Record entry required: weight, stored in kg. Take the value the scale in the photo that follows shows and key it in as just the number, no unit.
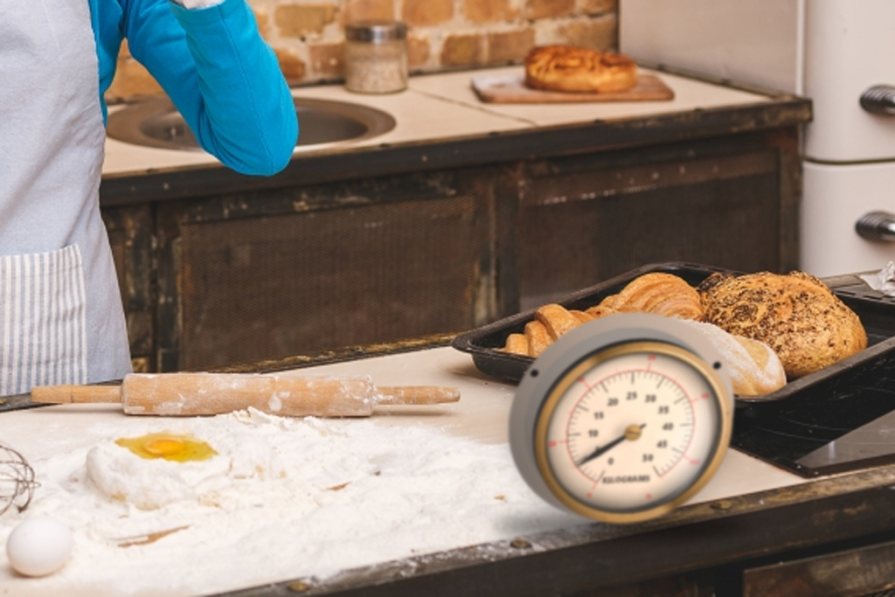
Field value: 5
